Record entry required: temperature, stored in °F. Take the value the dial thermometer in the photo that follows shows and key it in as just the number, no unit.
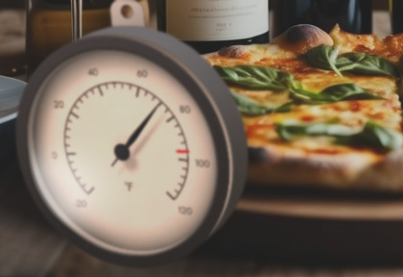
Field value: 72
